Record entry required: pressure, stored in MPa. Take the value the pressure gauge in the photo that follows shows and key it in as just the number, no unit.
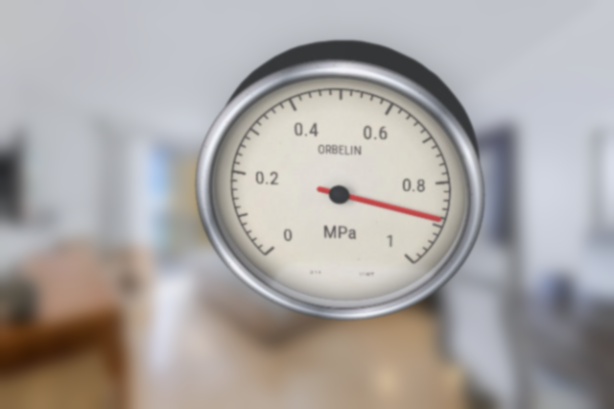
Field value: 0.88
